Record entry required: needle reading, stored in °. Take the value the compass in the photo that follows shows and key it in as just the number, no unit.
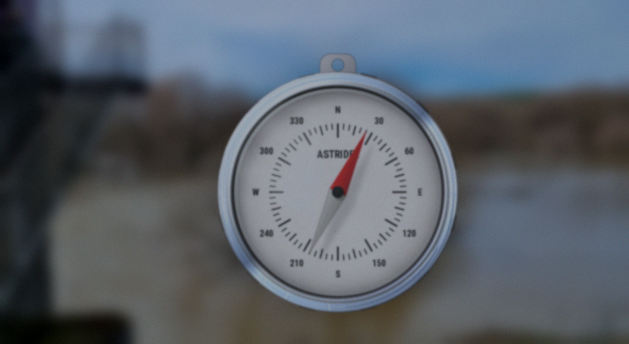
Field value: 25
